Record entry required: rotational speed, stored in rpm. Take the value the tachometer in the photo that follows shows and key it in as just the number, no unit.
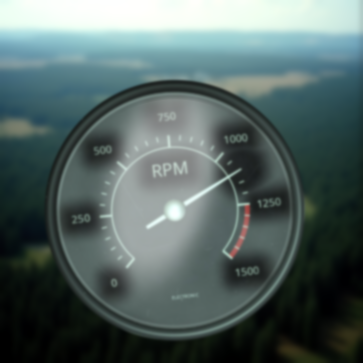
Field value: 1100
